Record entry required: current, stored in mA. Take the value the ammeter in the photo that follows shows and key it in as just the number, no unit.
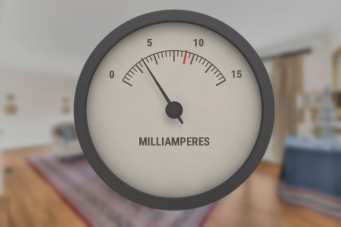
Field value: 3.5
